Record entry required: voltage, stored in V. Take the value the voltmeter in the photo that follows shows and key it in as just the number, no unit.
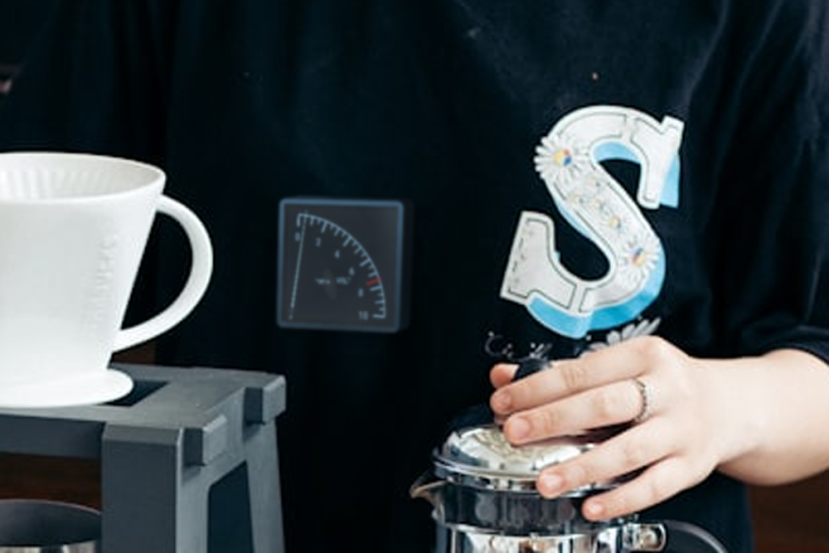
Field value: 0.5
